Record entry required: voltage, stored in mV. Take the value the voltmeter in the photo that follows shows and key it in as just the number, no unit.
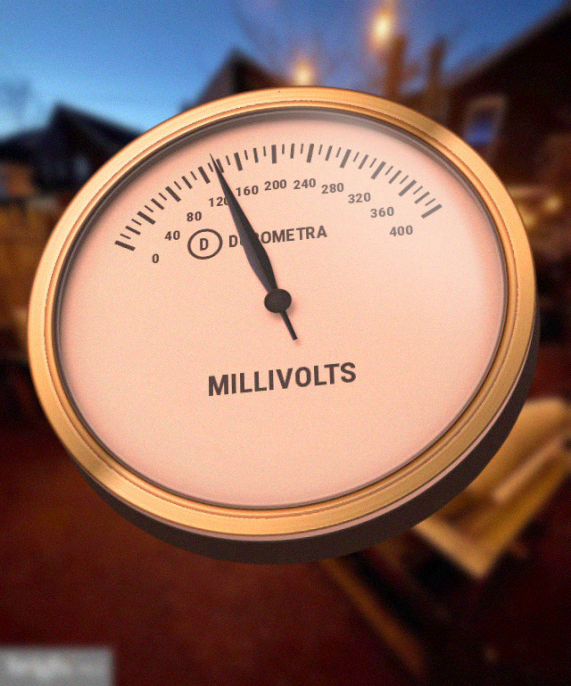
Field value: 135
